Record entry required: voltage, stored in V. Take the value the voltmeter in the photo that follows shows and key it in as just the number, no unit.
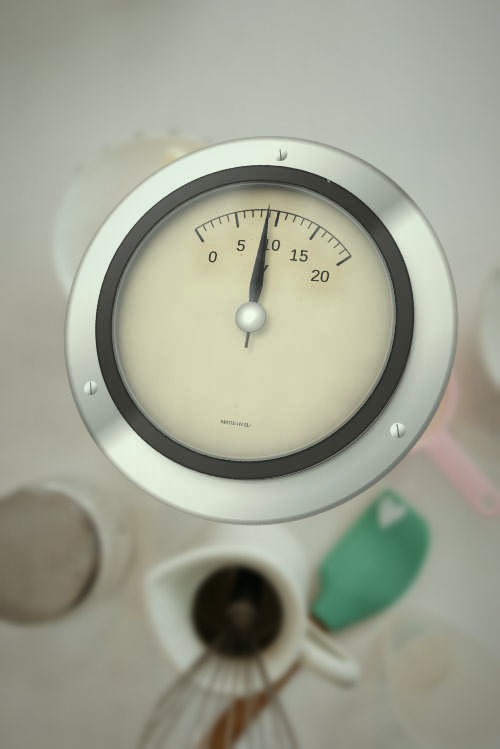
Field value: 9
